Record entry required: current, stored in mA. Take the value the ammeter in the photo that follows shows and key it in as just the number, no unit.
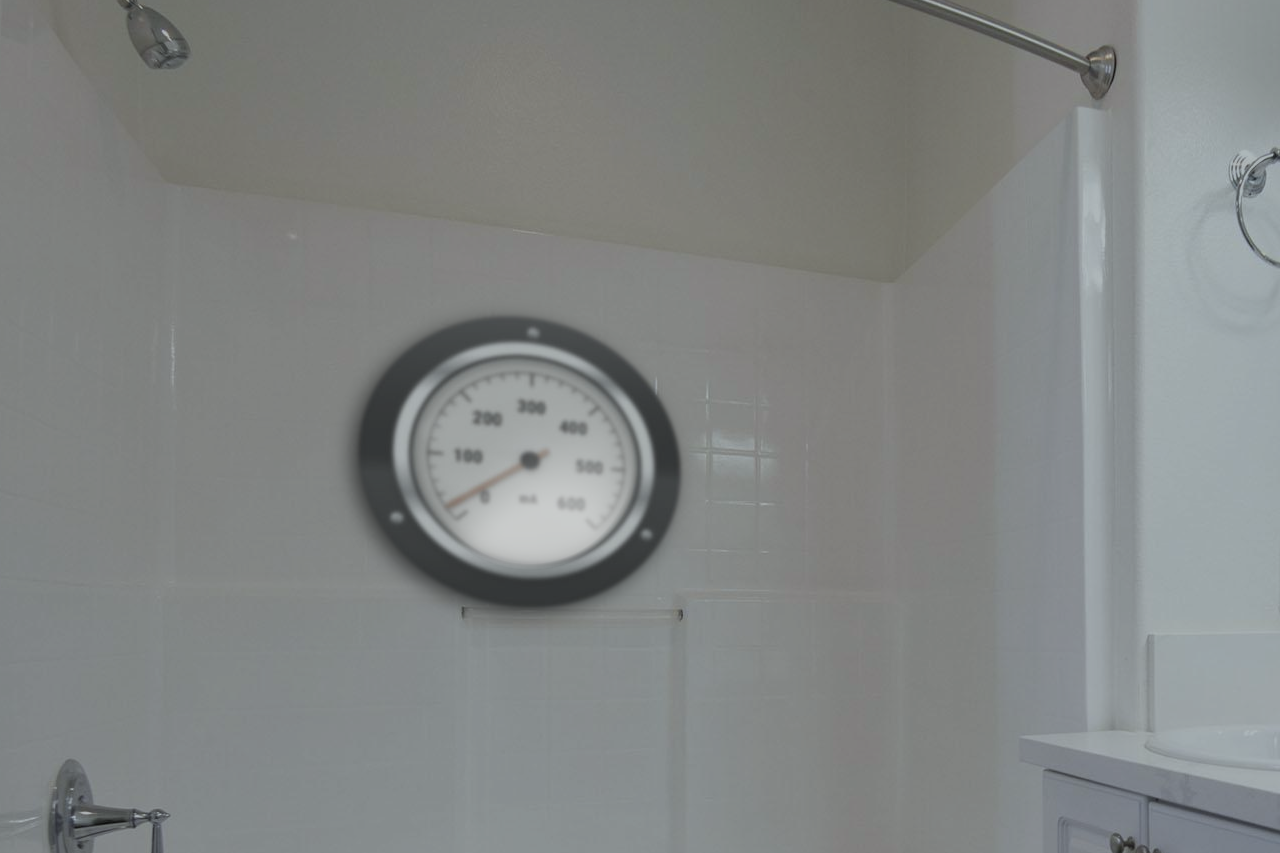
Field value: 20
